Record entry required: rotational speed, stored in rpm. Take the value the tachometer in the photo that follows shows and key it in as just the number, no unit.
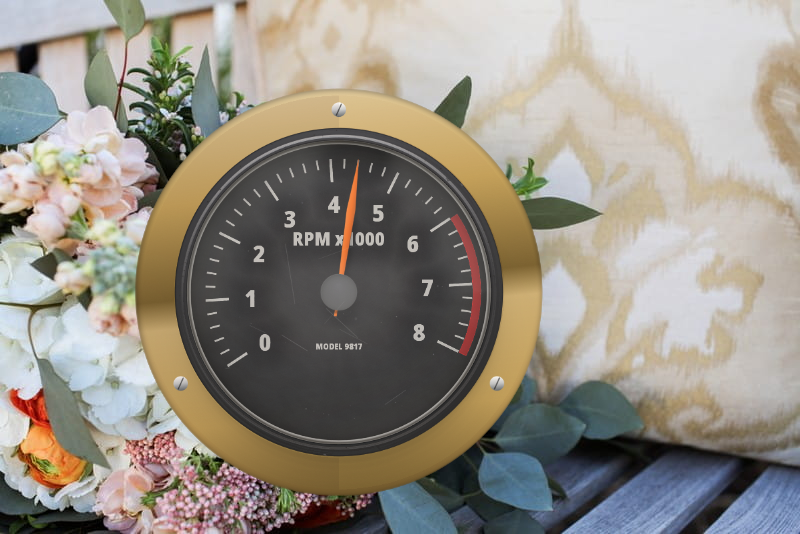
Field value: 4400
